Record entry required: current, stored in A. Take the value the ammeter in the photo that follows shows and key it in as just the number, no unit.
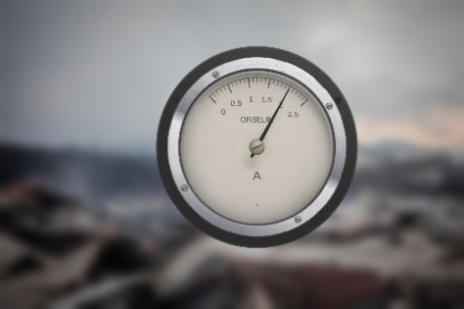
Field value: 2
